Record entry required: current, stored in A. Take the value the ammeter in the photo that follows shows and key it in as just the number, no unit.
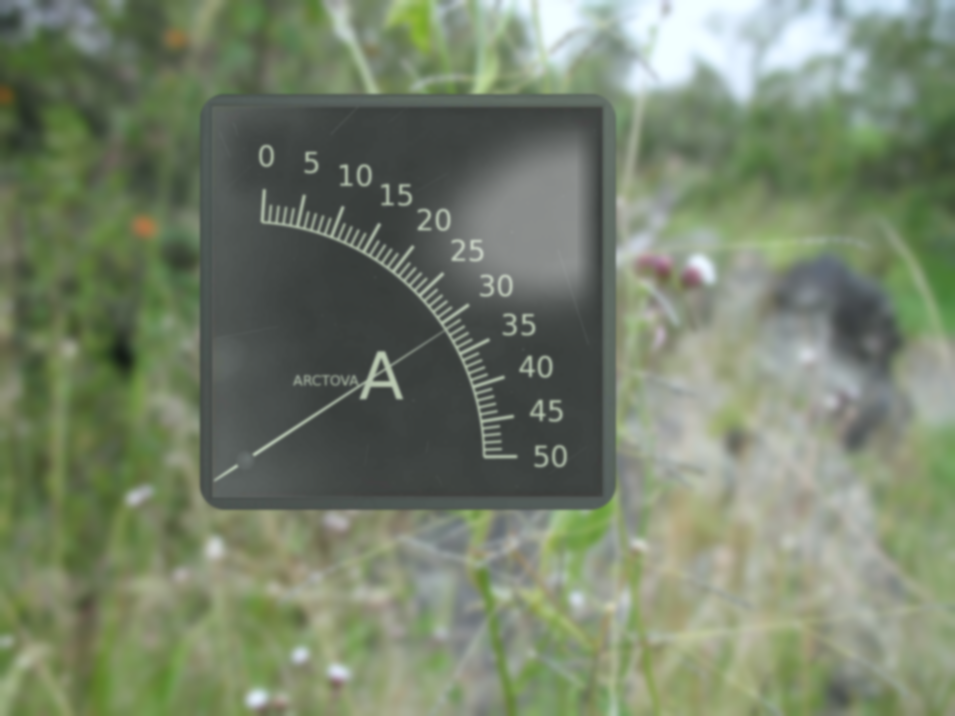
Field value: 31
